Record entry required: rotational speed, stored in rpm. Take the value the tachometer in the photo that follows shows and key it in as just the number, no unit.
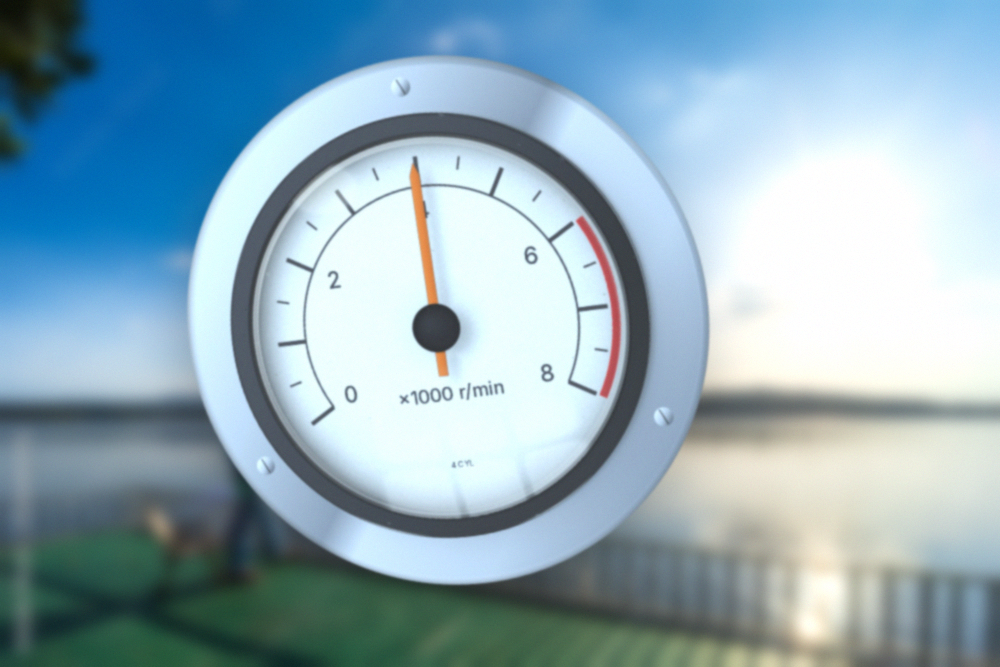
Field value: 4000
